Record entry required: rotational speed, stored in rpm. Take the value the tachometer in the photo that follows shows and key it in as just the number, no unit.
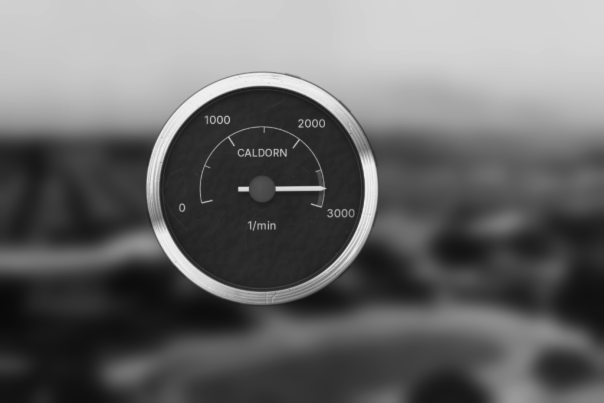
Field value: 2750
